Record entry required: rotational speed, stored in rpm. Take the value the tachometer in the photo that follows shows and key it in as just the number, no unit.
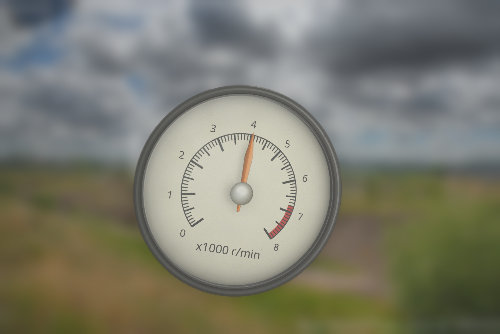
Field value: 4000
